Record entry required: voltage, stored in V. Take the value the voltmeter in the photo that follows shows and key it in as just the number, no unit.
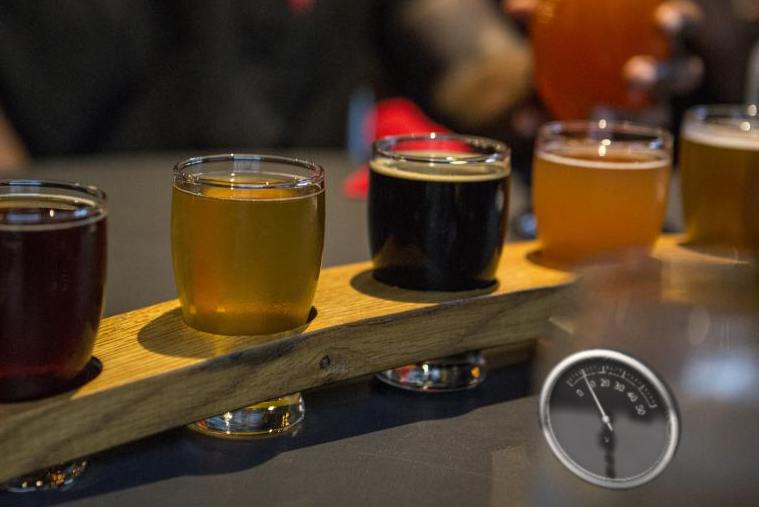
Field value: 10
